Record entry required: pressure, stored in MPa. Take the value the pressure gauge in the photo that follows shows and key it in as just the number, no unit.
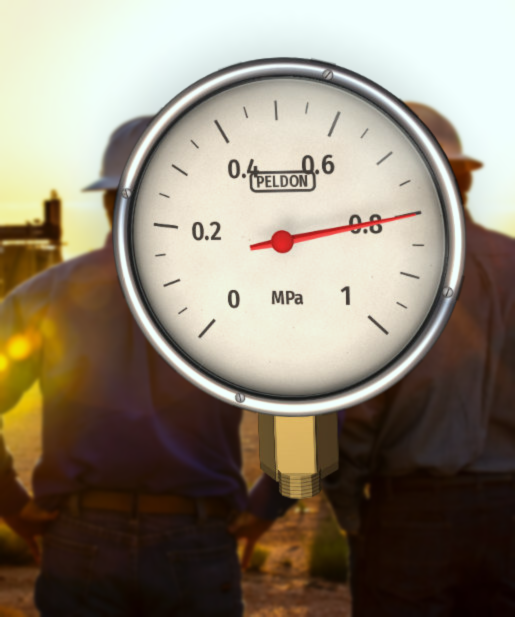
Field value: 0.8
